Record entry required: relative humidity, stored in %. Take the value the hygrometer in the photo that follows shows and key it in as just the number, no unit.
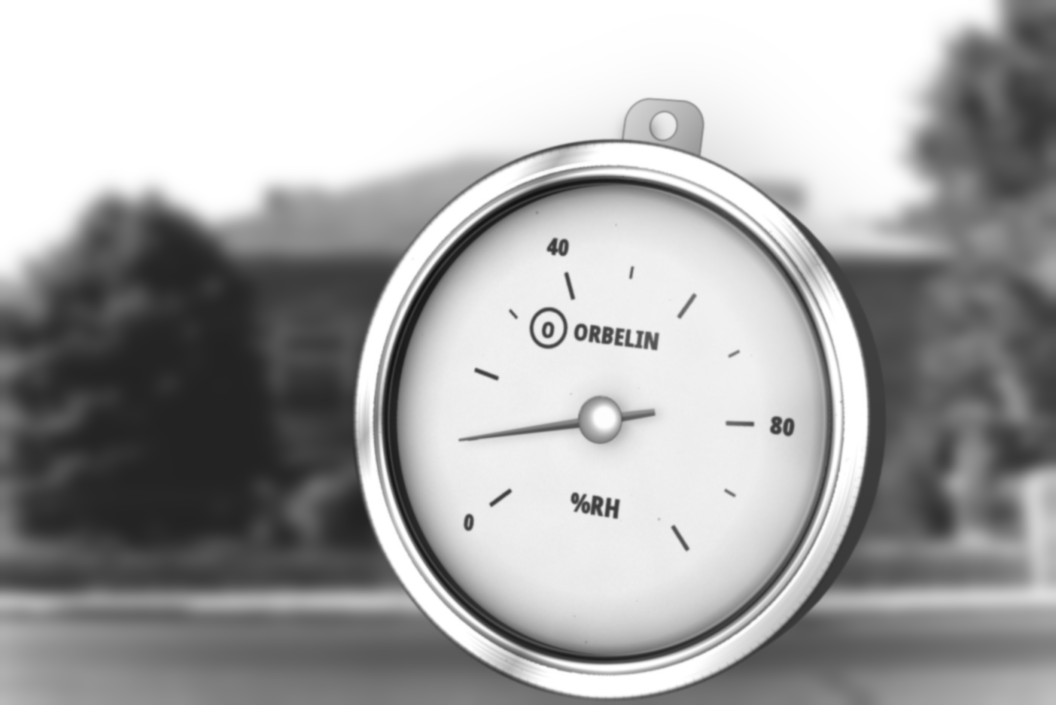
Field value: 10
